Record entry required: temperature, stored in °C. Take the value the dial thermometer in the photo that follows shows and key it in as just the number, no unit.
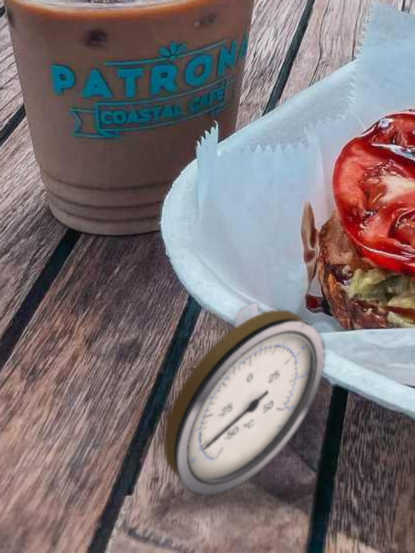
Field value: -37.5
